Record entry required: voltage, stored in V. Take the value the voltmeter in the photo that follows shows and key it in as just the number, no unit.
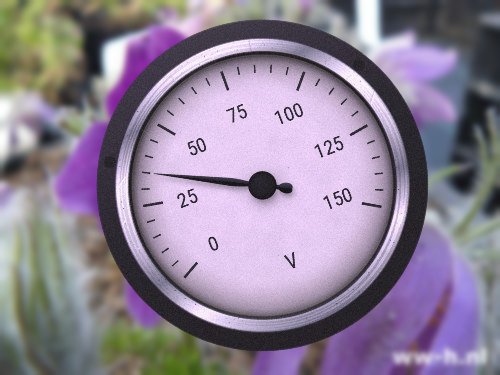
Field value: 35
